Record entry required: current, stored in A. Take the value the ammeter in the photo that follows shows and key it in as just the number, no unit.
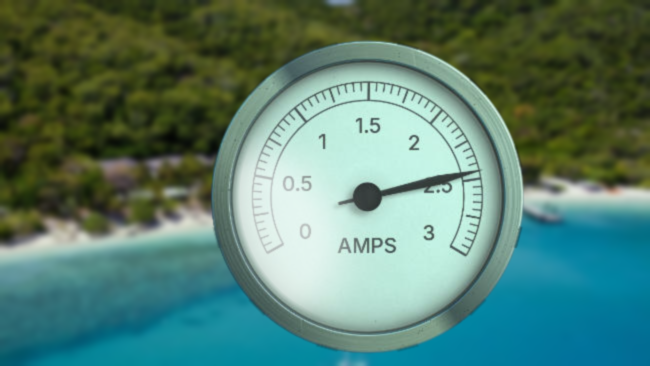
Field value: 2.45
